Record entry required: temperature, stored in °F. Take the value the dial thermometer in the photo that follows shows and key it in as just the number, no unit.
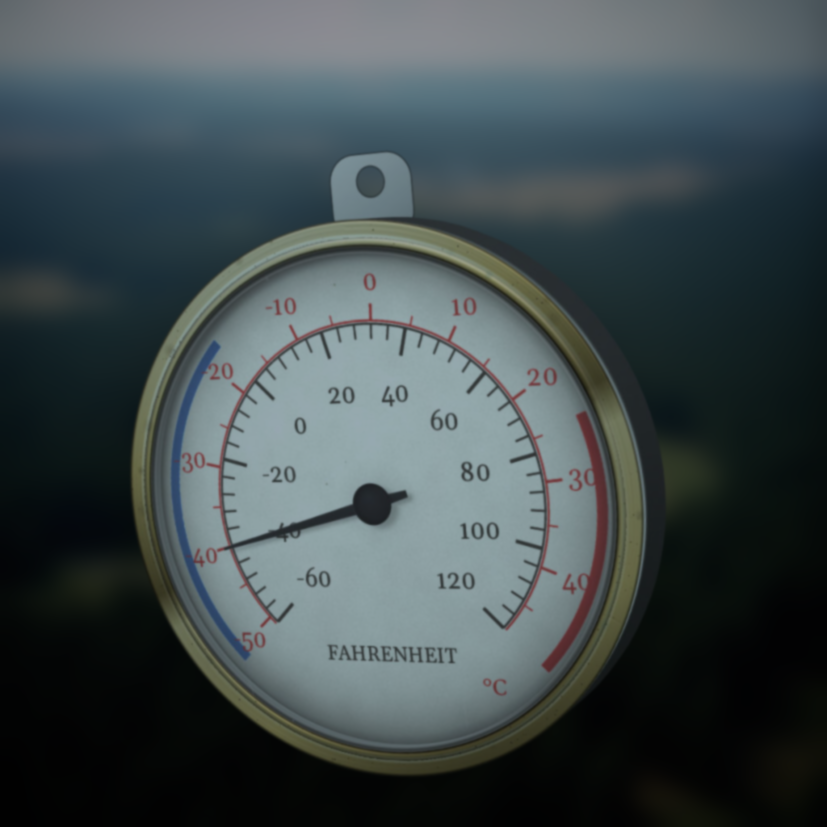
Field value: -40
